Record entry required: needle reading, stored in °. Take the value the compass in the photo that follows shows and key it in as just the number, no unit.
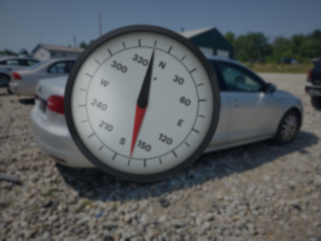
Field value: 165
